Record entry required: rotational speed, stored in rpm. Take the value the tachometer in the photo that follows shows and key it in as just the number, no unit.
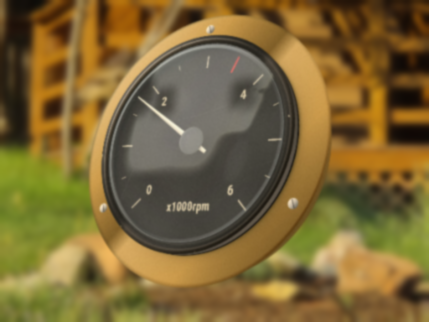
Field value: 1750
